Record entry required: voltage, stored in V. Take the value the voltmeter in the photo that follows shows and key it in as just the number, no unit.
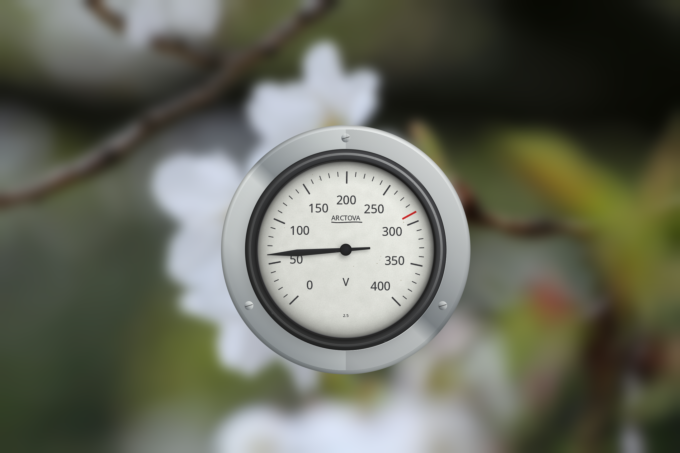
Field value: 60
